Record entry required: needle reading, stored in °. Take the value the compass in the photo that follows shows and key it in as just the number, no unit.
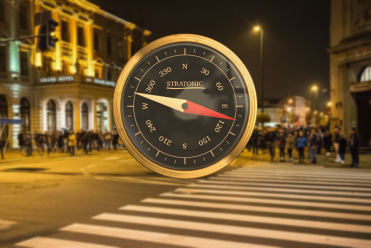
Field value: 105
